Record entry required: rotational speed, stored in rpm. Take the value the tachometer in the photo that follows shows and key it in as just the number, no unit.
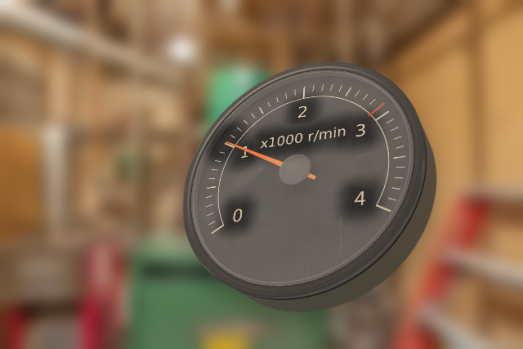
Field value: 1000
